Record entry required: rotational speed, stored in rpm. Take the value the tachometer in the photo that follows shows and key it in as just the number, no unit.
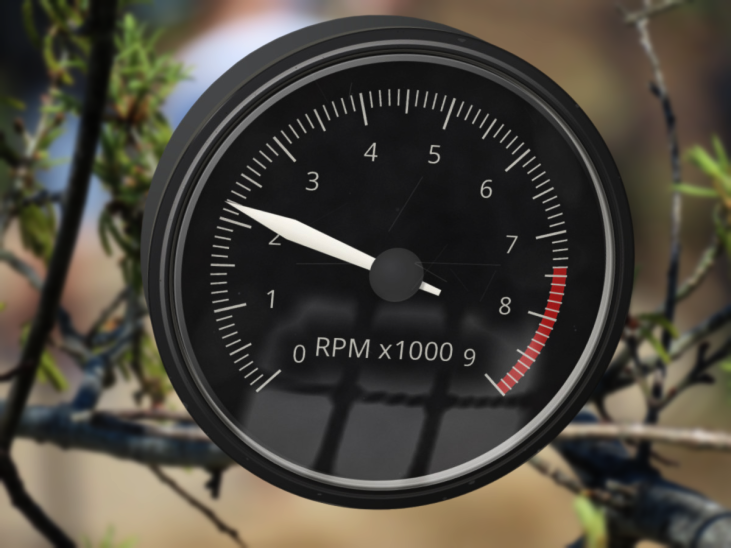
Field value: 2200
